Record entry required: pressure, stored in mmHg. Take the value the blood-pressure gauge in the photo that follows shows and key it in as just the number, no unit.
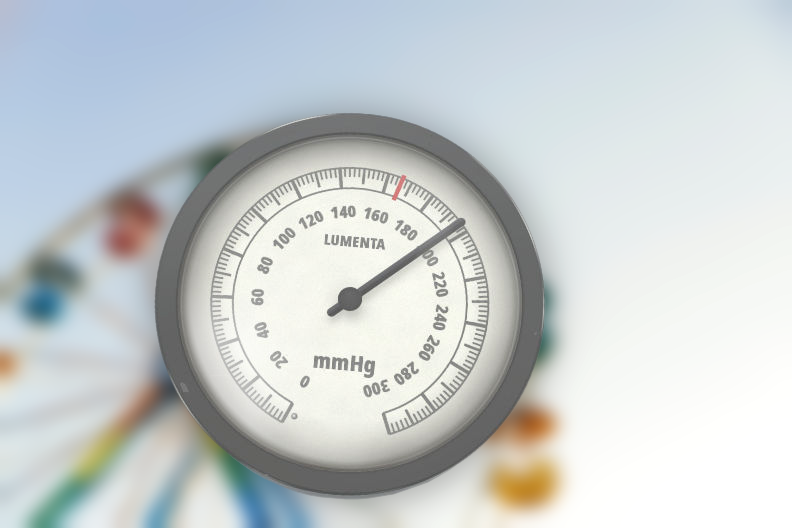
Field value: 196
